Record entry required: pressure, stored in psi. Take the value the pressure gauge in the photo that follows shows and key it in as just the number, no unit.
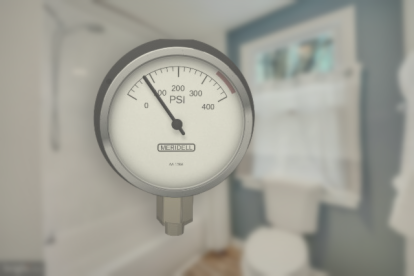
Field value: 80
